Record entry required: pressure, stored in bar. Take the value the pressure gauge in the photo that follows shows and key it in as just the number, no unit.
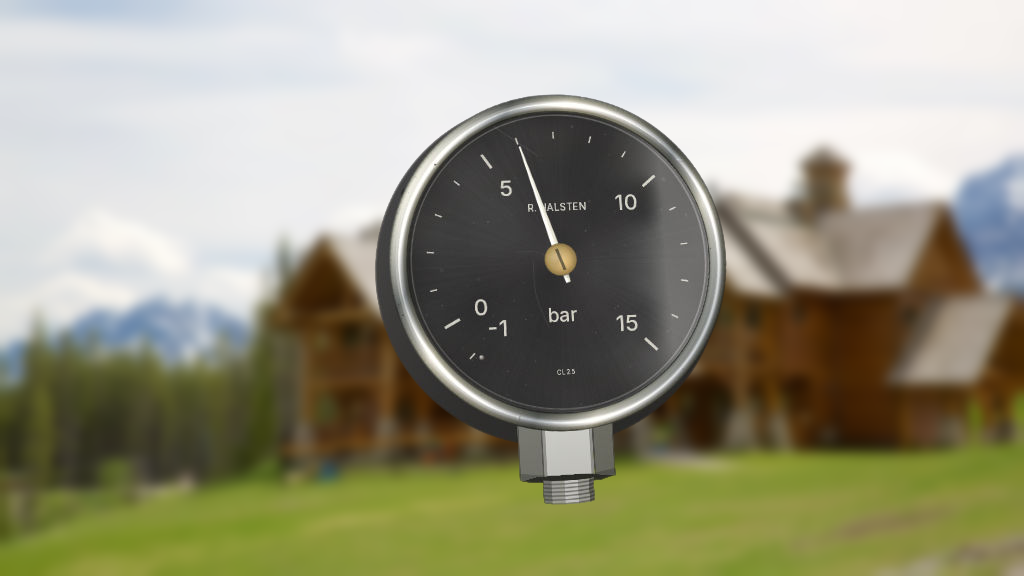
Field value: 6
